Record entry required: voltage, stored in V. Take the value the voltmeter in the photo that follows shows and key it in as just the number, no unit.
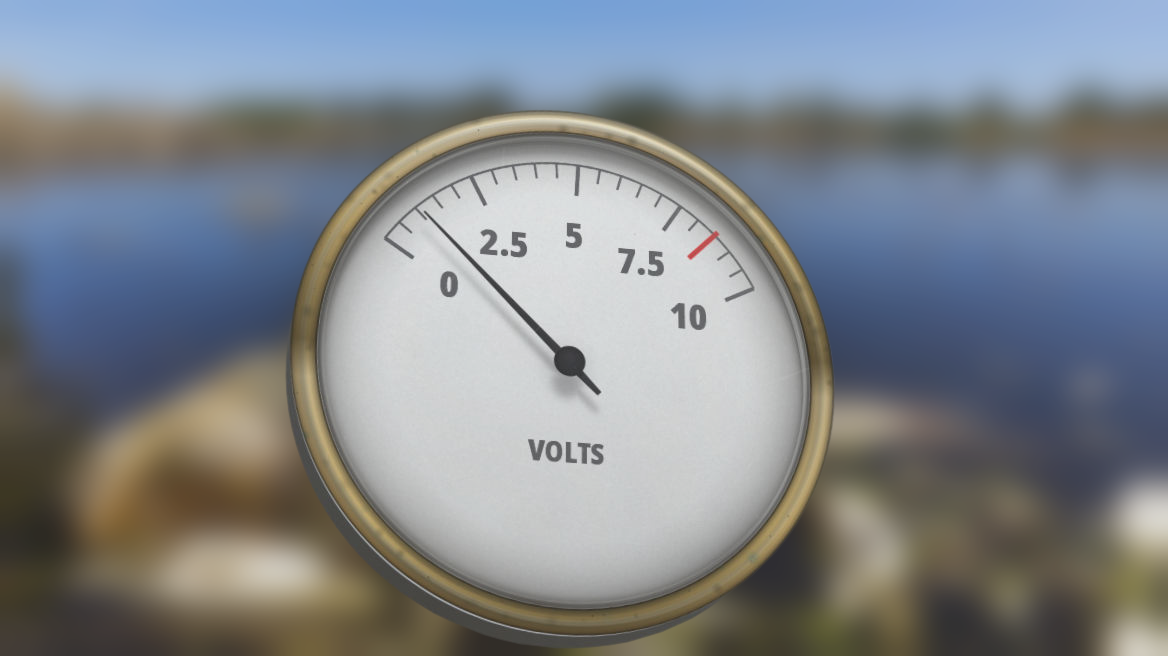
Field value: 1
